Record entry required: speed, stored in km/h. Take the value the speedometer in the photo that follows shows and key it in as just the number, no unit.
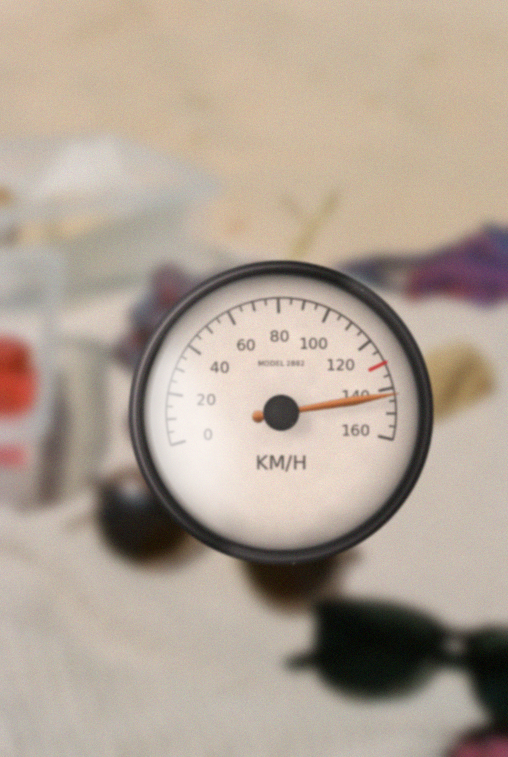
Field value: 142.5
